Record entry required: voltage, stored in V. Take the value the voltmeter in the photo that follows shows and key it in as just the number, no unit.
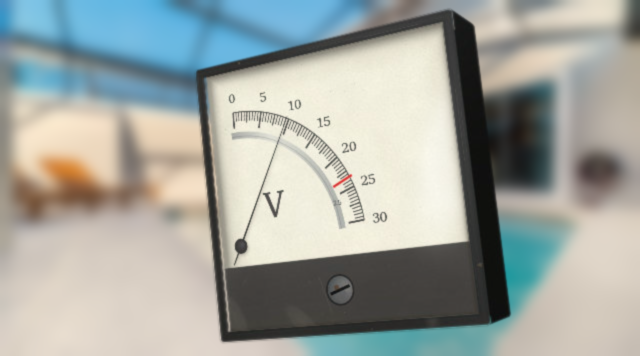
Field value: 10
